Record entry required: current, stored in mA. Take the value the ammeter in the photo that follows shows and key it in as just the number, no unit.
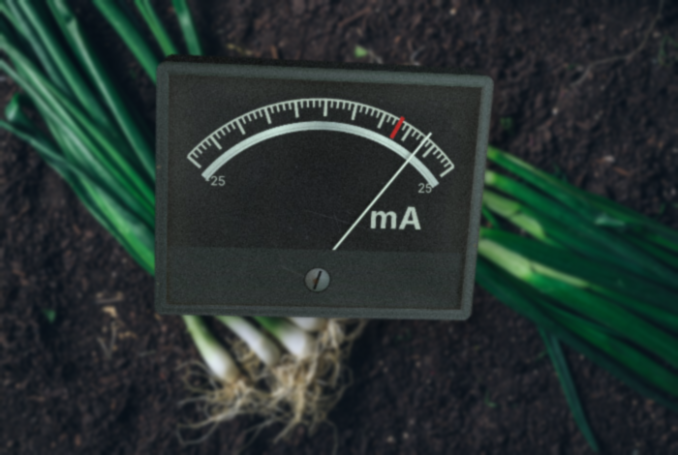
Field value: 18
